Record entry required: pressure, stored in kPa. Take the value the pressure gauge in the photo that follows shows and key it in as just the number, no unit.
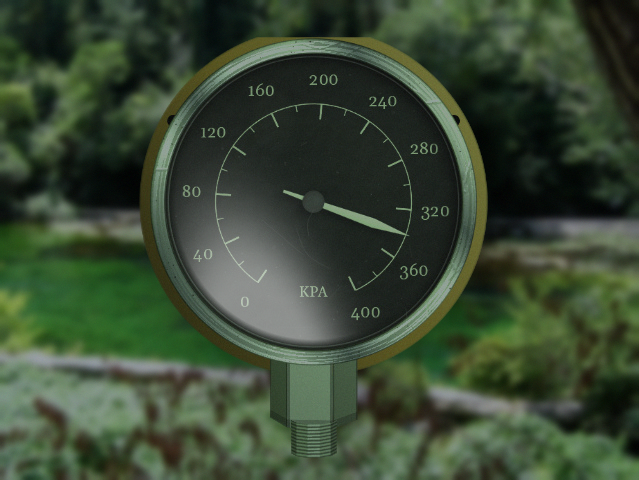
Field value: 340
